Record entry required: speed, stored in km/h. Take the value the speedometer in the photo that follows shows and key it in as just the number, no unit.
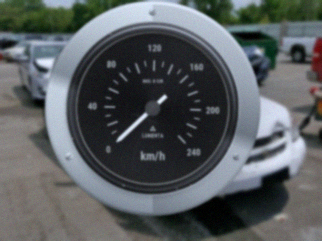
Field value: 0
